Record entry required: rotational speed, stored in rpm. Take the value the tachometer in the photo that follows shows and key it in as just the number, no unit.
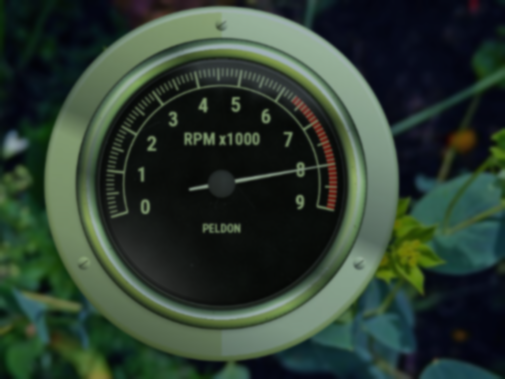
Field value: 8000
